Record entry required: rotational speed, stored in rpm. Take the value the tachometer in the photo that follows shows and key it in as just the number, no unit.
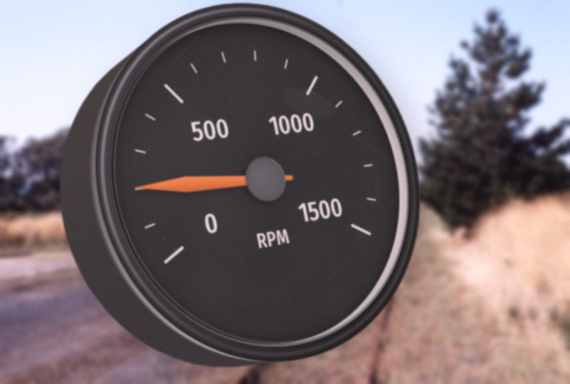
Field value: 200
